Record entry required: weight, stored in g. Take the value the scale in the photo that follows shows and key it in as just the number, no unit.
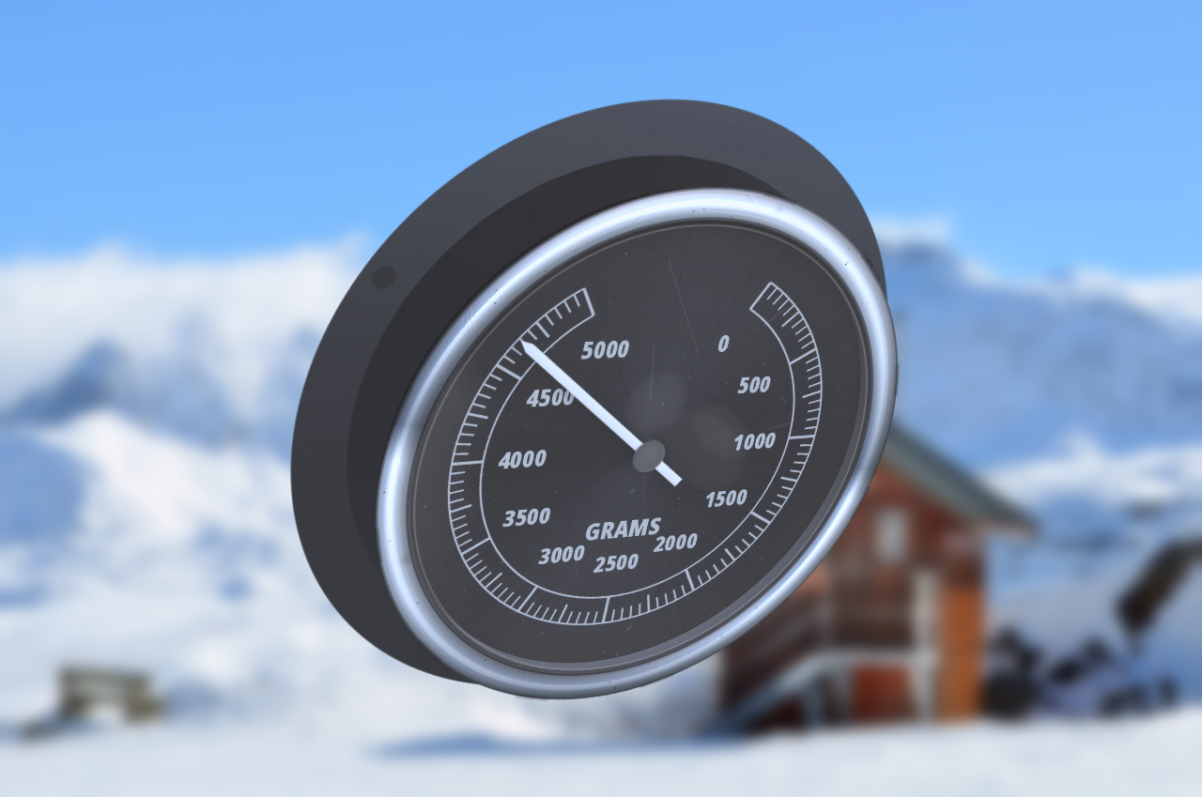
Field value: 4650
